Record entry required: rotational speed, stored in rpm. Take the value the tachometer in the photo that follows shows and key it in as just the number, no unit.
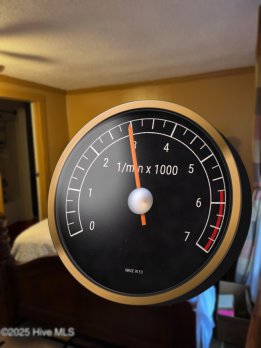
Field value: 3000
